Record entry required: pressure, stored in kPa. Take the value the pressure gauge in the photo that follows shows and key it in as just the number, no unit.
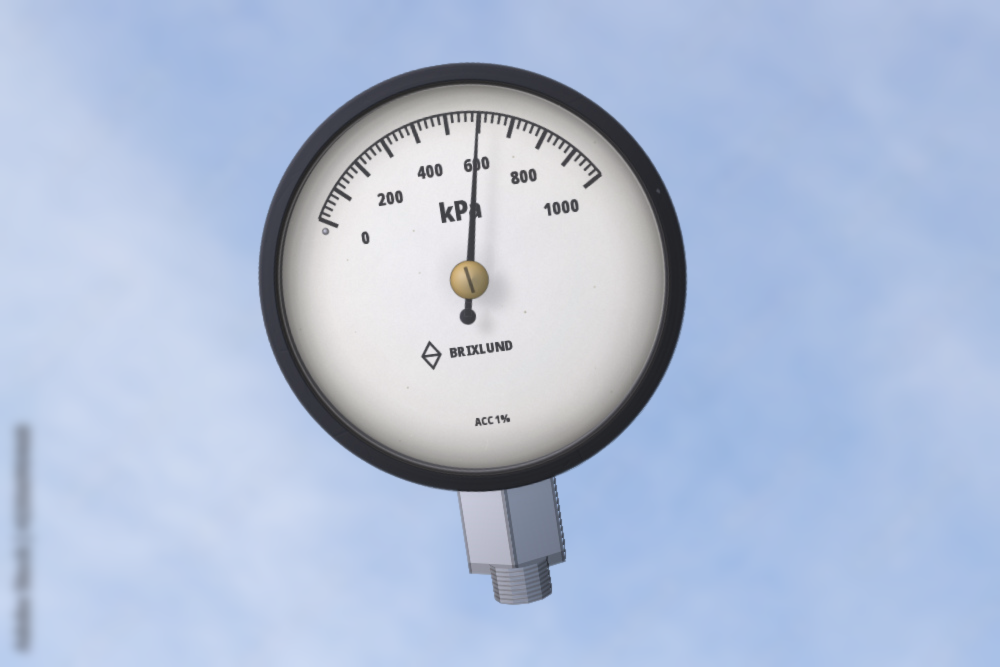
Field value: 600
